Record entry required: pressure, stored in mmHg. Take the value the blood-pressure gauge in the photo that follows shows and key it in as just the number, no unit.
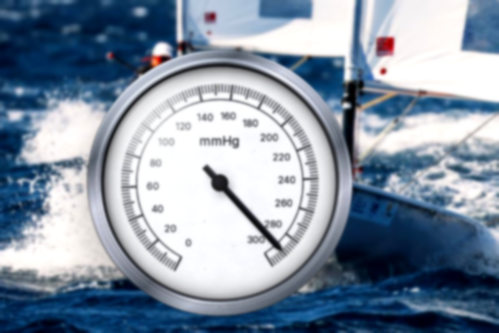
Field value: 290
